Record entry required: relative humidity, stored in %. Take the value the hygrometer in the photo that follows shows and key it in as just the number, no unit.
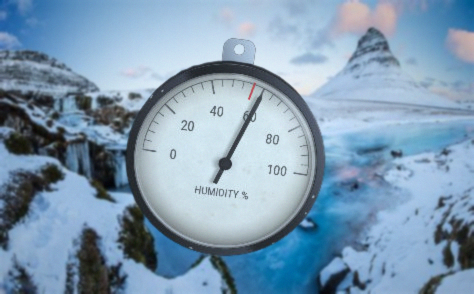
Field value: 60
